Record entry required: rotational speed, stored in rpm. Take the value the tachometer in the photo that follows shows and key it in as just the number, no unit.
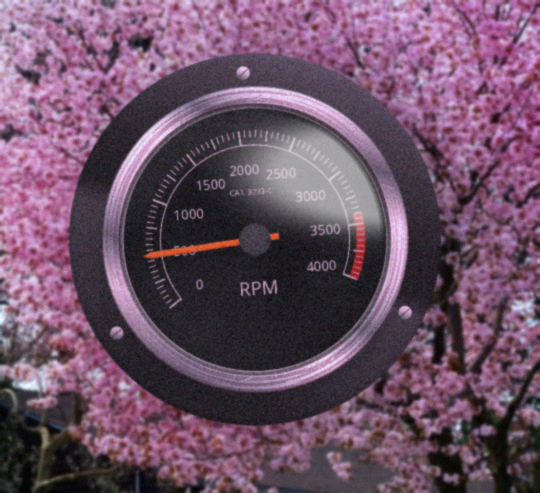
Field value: 500
